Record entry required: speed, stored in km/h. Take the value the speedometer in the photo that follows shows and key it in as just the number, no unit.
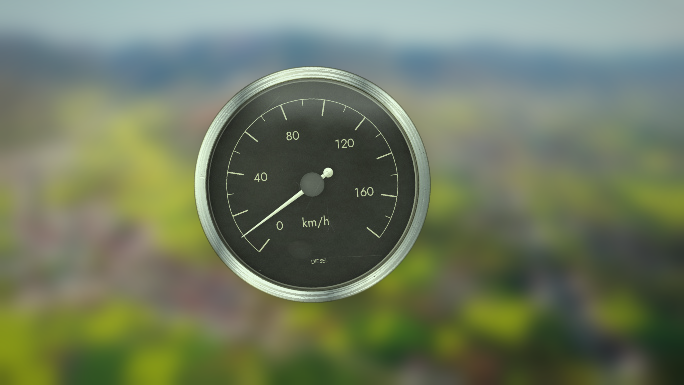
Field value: 10
